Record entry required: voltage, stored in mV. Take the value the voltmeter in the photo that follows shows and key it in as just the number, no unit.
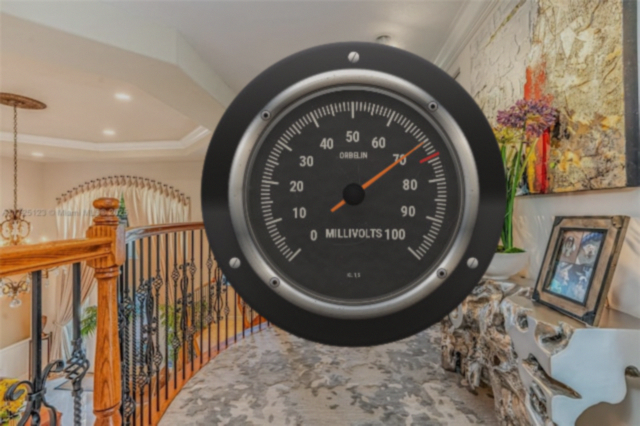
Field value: 70
